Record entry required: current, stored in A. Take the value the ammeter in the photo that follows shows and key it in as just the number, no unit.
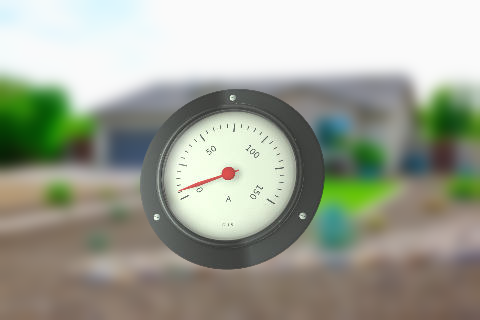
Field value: 5
